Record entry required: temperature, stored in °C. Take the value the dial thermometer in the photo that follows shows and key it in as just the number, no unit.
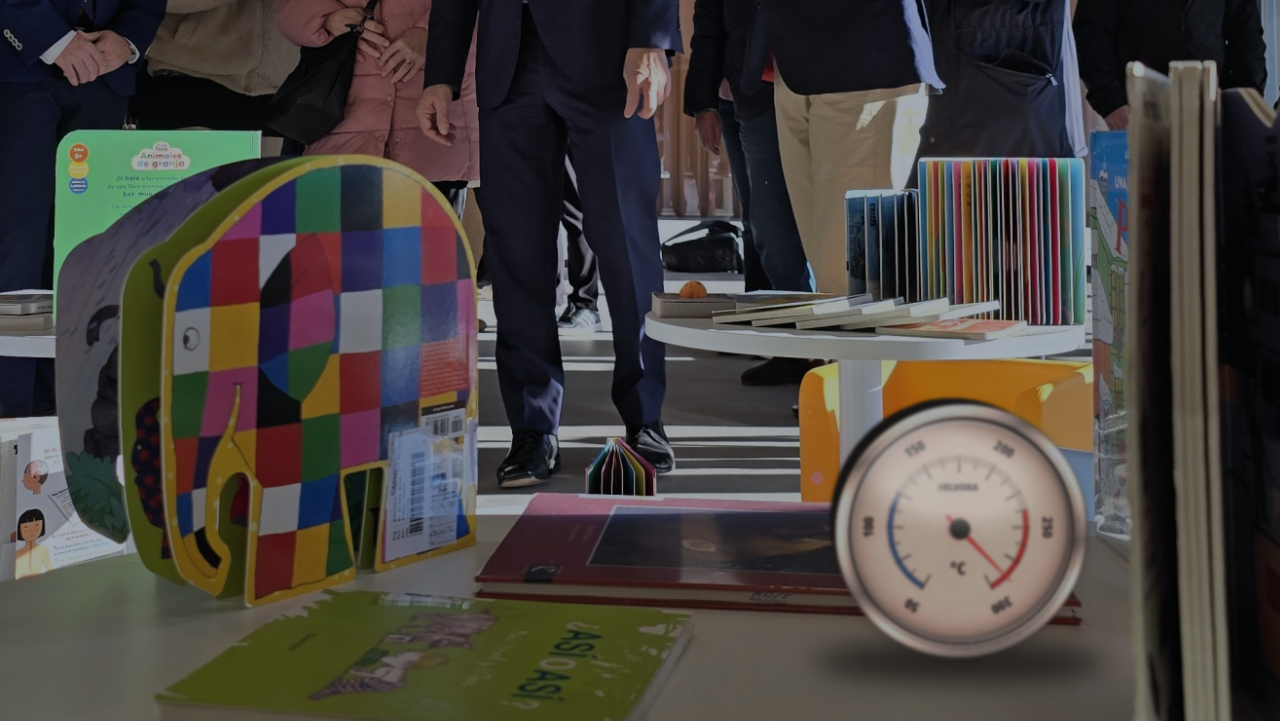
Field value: 287.5
